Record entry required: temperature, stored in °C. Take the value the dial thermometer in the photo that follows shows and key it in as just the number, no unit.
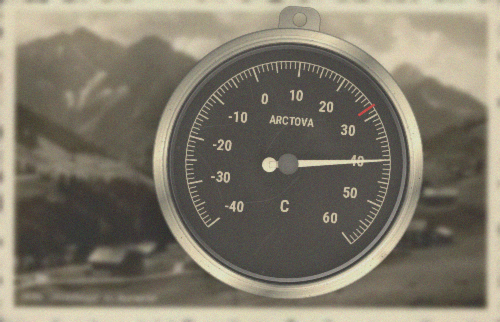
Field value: 40
